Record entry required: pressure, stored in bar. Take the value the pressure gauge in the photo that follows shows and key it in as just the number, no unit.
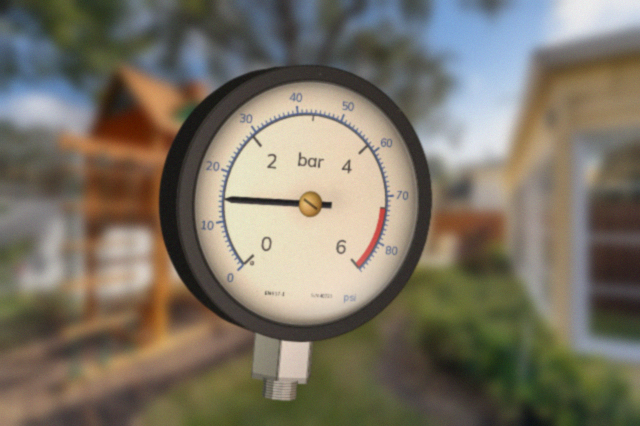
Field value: 1
